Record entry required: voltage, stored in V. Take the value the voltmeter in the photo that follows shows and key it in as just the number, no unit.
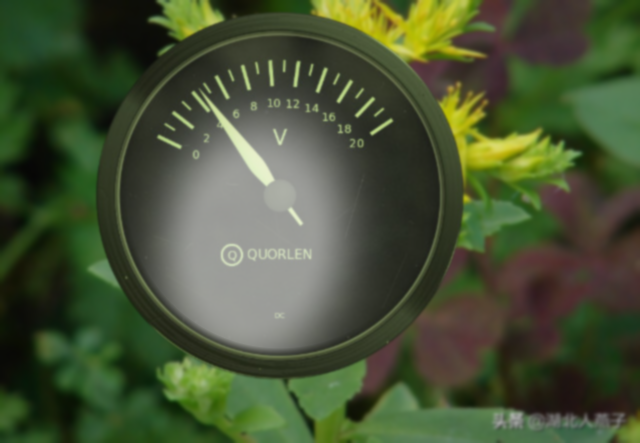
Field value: 4.5
